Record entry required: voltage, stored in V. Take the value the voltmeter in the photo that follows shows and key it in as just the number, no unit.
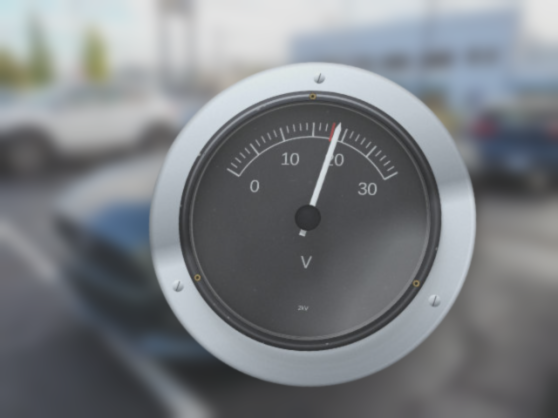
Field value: 19
